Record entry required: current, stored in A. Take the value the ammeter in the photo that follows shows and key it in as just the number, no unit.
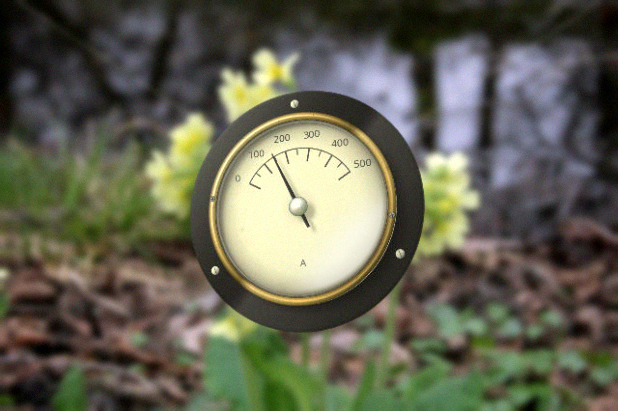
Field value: 150
